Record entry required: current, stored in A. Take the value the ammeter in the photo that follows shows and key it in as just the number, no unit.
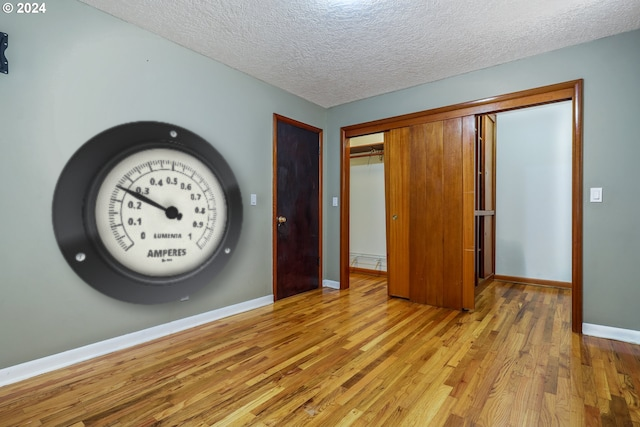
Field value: 0.25
